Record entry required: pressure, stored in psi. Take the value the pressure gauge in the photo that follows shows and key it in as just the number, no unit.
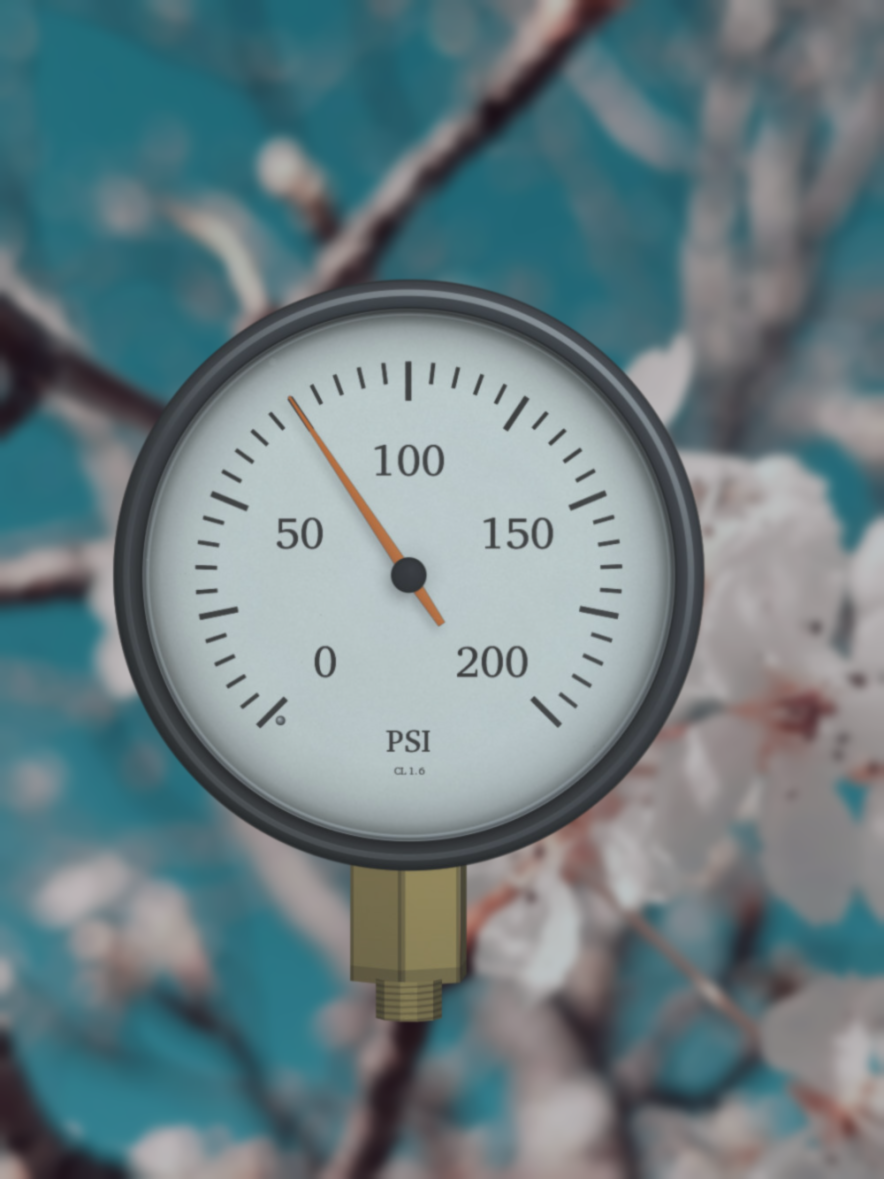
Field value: 75
